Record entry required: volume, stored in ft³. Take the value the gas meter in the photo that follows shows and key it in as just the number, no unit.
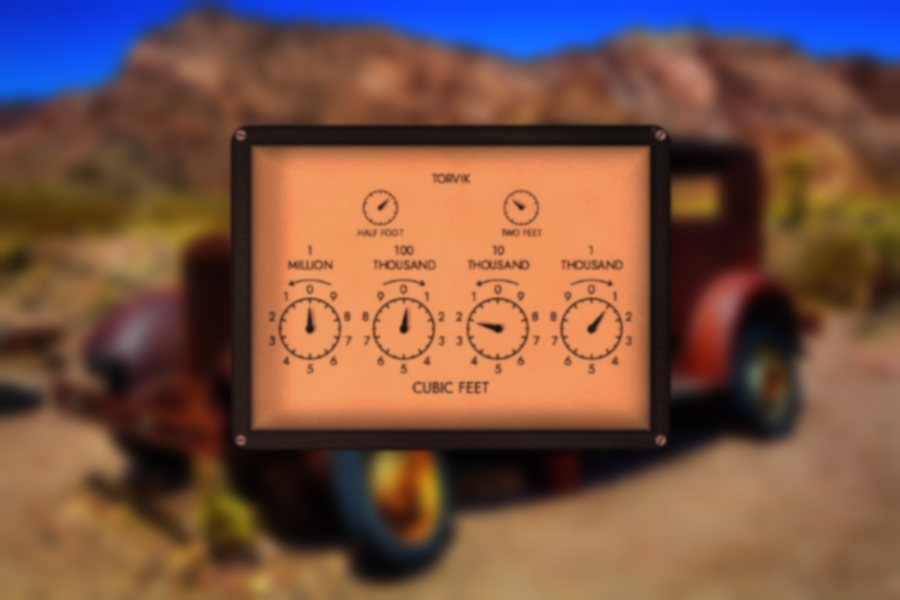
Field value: 2100
